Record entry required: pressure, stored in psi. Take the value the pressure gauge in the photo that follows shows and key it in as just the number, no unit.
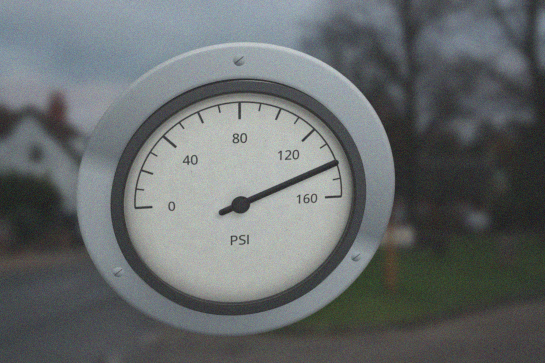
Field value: 140
